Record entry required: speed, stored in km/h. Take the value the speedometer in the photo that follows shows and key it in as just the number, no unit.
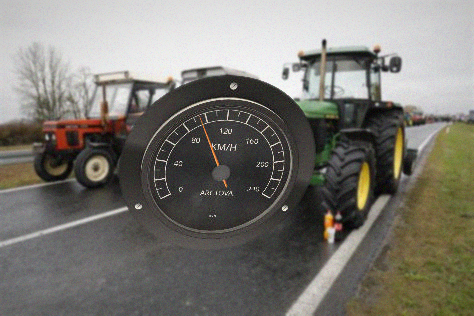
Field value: 95
